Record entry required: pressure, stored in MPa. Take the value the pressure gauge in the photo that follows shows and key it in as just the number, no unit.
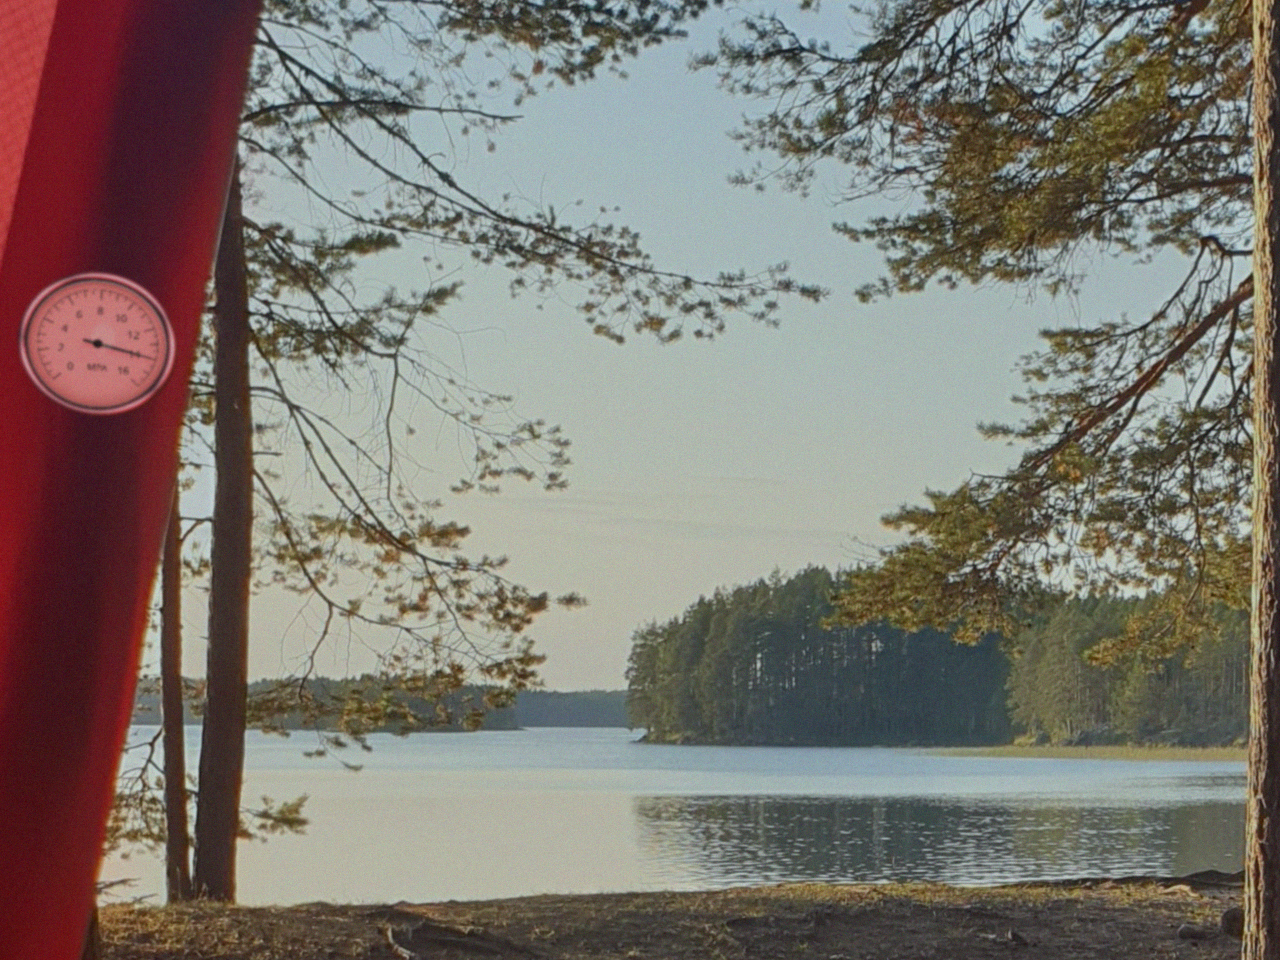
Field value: 14
